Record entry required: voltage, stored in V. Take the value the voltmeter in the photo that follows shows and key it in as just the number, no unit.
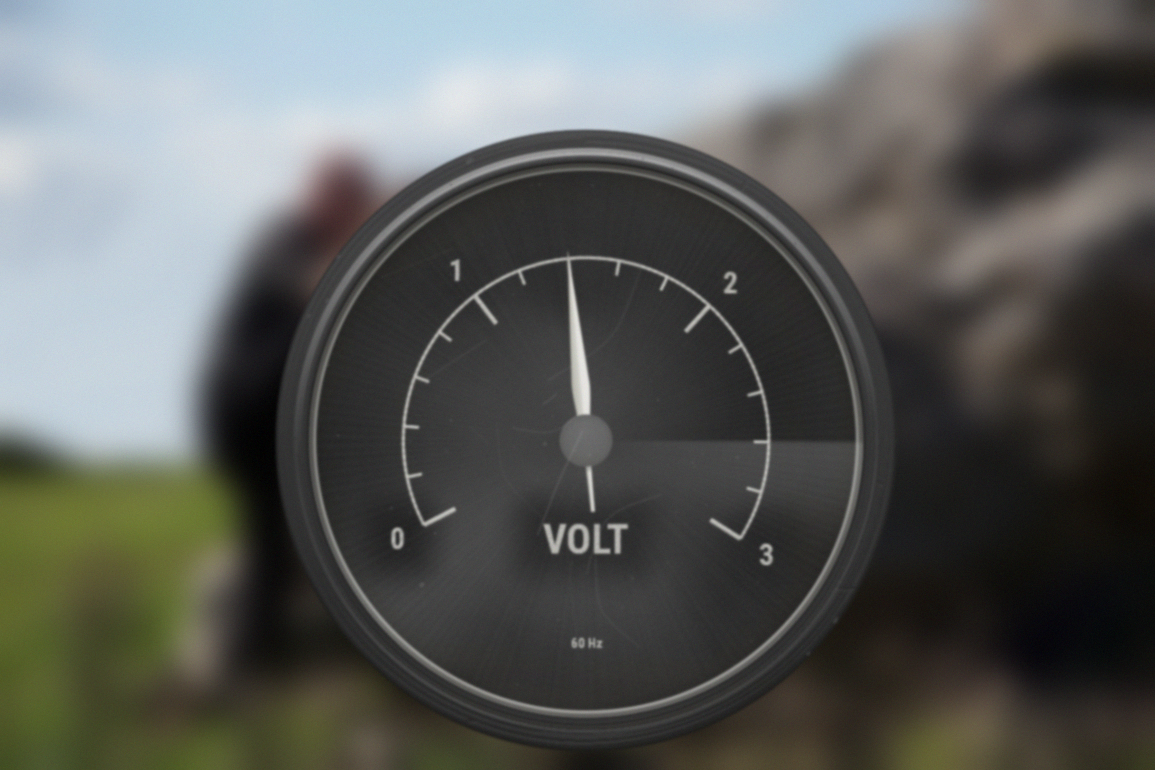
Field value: 1.4
